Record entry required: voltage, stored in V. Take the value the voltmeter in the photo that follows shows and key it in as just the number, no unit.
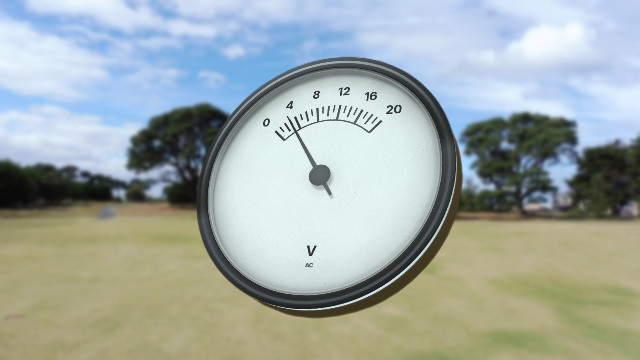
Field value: 3
